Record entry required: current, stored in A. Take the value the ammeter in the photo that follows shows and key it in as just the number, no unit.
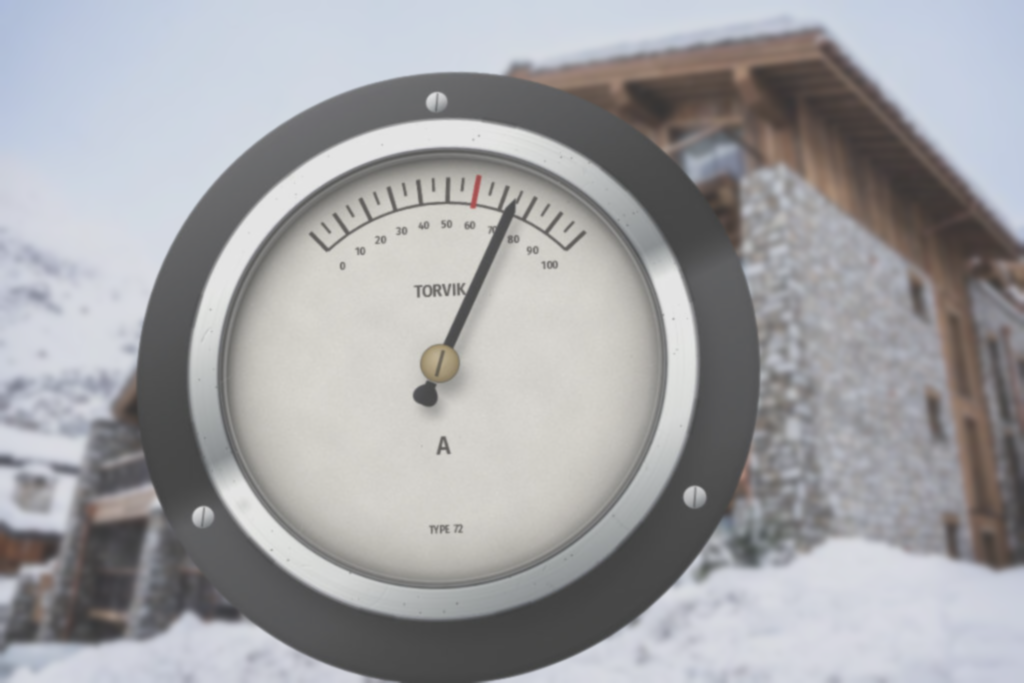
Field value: 75
